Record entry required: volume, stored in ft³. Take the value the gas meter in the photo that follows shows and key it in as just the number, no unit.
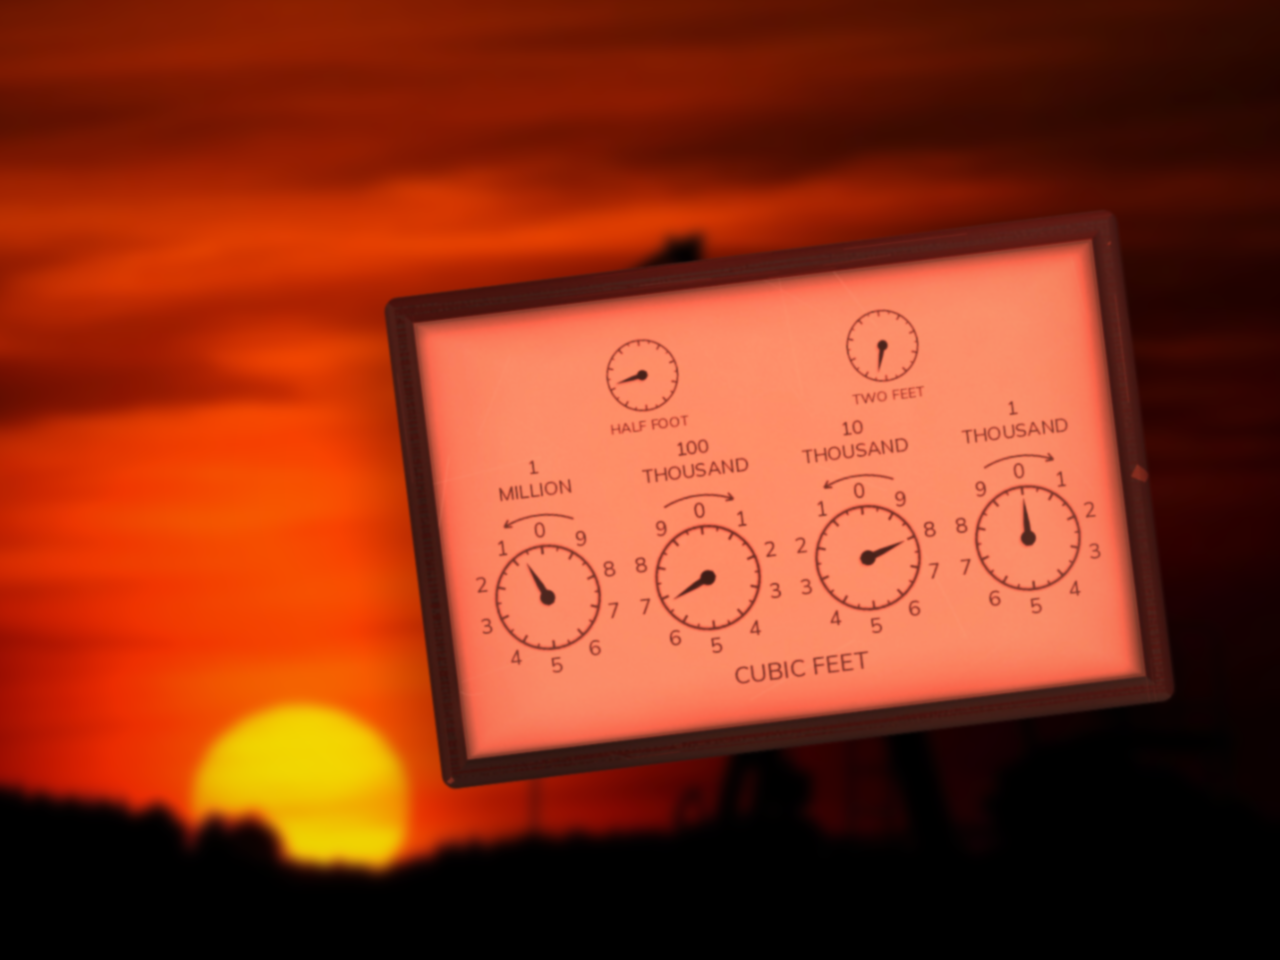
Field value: 68000
